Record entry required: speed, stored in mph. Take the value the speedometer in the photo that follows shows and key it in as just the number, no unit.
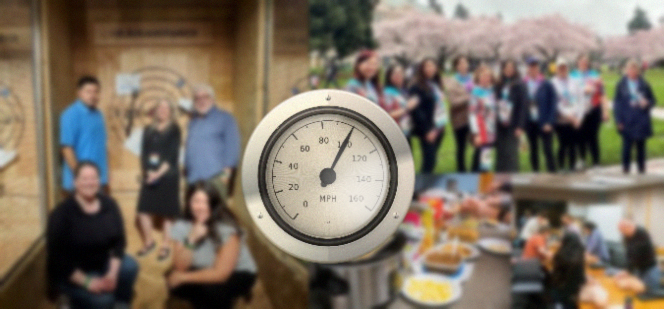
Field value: 100
